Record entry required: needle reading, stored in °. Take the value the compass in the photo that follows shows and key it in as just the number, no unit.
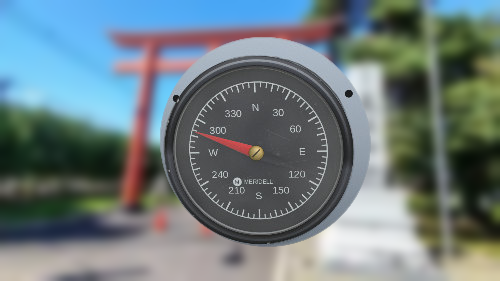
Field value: 290
